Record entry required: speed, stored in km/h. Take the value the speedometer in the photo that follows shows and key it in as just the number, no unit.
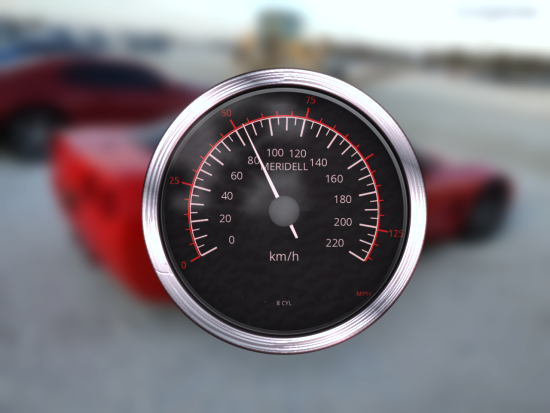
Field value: 85
